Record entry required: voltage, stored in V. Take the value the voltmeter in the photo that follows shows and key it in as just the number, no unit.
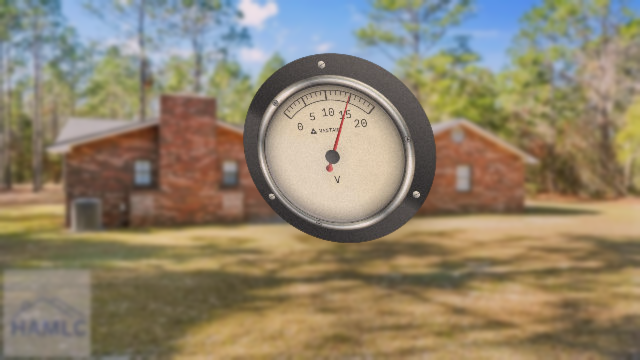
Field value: 15
